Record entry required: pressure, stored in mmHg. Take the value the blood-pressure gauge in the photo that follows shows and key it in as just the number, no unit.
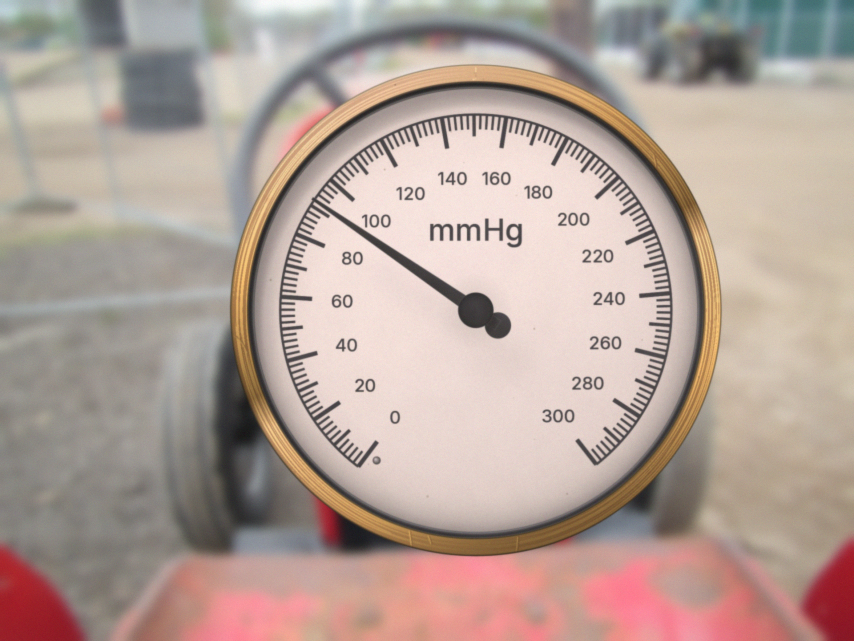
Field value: 92
